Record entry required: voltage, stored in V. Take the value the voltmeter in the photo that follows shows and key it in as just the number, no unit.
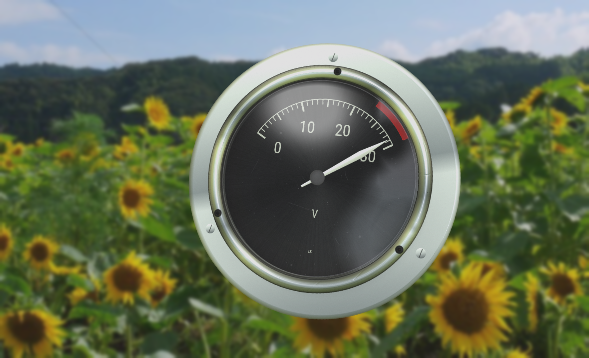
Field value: 29
